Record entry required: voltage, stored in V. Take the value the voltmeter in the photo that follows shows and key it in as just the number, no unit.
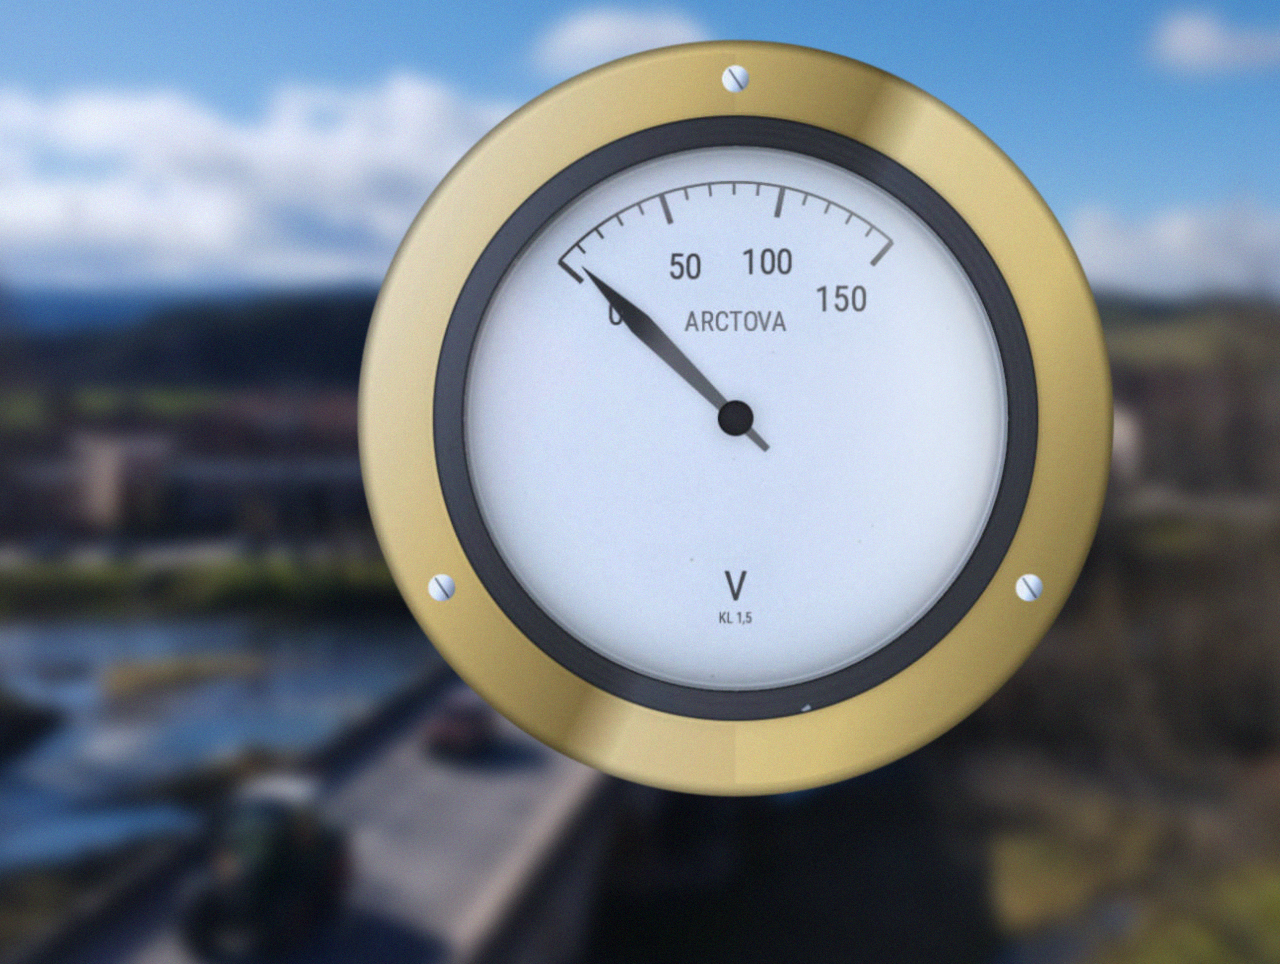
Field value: 5
